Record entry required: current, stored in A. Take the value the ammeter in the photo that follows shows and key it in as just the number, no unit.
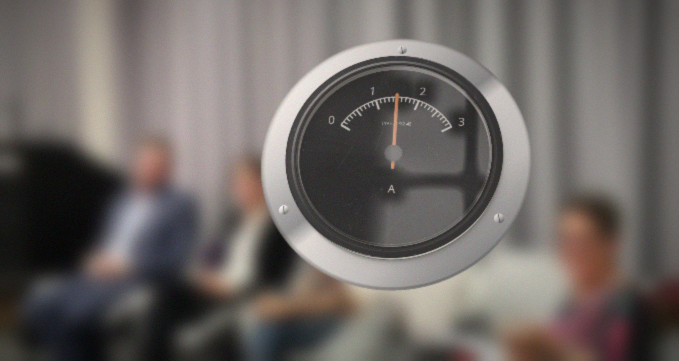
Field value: 1.5
